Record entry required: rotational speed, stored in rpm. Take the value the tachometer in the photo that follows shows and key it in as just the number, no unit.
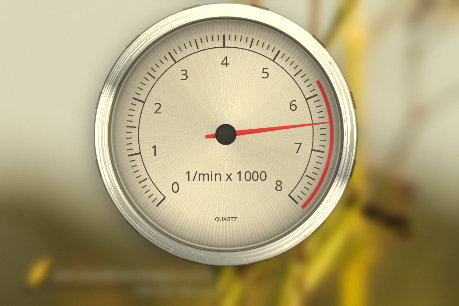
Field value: 6500
